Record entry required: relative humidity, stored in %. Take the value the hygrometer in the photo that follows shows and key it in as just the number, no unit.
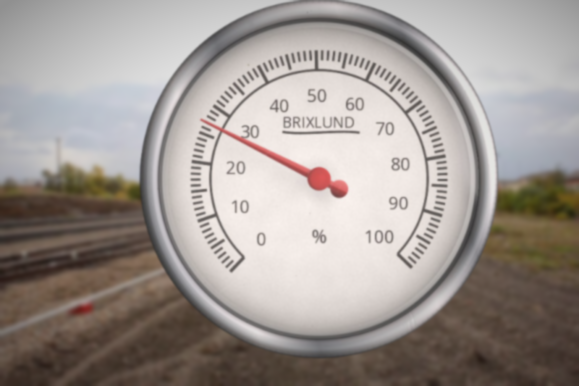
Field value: 27
